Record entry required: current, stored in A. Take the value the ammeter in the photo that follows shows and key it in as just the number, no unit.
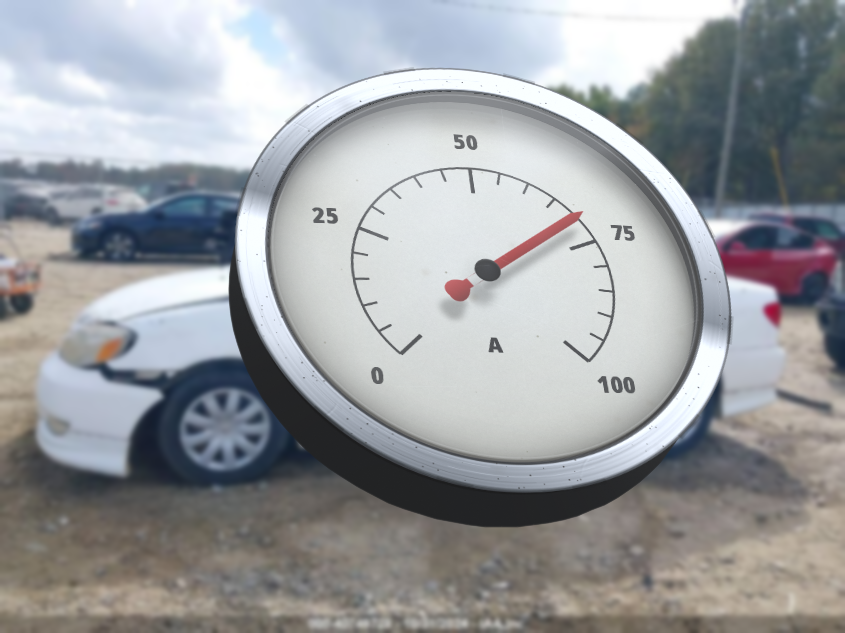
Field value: 70
